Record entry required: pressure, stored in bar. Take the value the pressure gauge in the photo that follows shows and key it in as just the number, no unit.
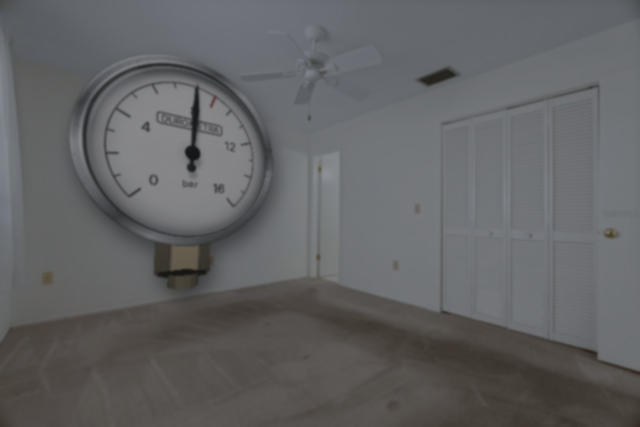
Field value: 8
